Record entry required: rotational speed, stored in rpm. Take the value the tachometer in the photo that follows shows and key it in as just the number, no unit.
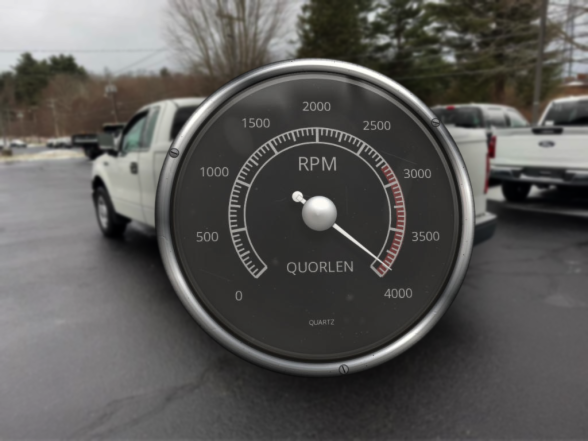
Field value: 3900
